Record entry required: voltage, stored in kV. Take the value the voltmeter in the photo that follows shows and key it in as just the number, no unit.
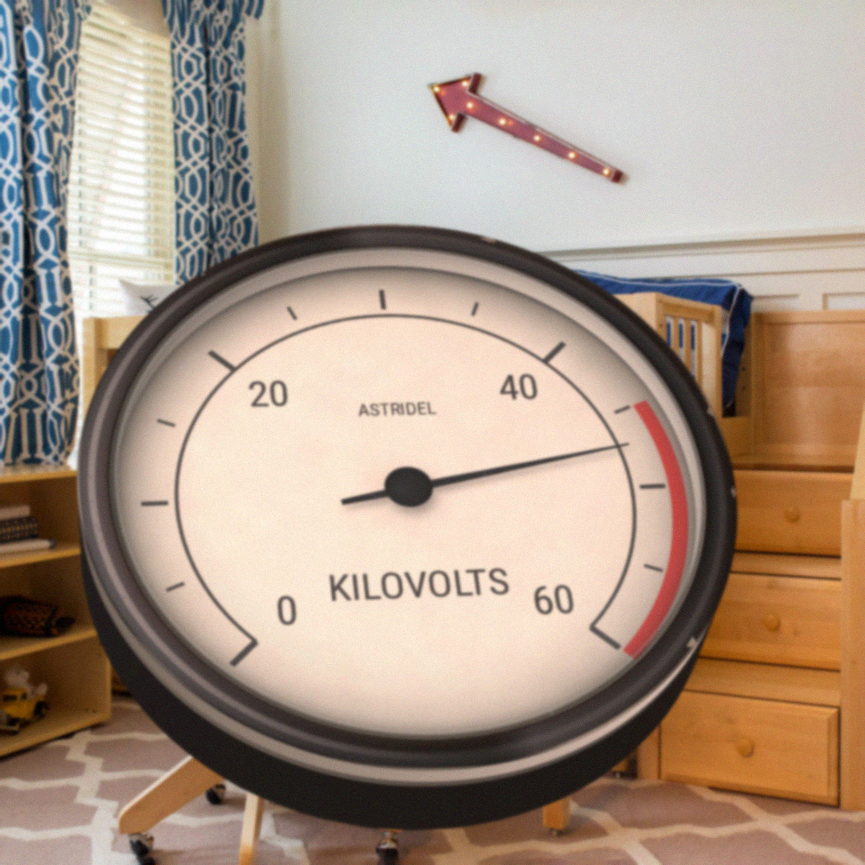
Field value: 47.5
